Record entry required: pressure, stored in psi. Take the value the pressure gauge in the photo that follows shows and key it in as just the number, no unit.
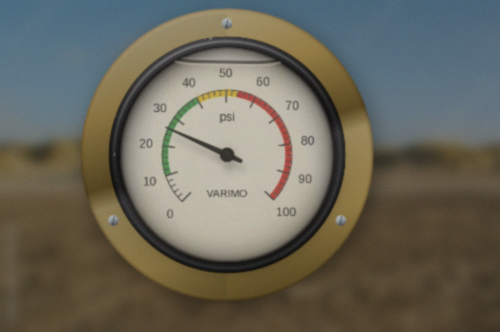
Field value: 26
